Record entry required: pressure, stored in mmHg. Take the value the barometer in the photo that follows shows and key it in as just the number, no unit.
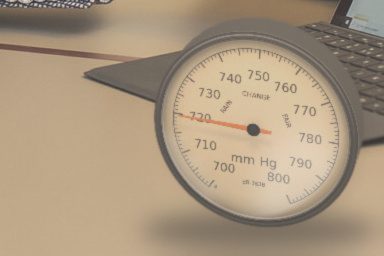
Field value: 720
